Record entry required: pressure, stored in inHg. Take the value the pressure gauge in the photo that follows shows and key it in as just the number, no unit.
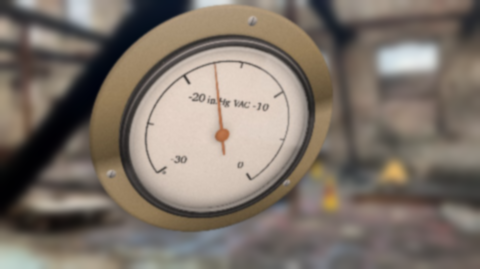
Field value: -17.5
